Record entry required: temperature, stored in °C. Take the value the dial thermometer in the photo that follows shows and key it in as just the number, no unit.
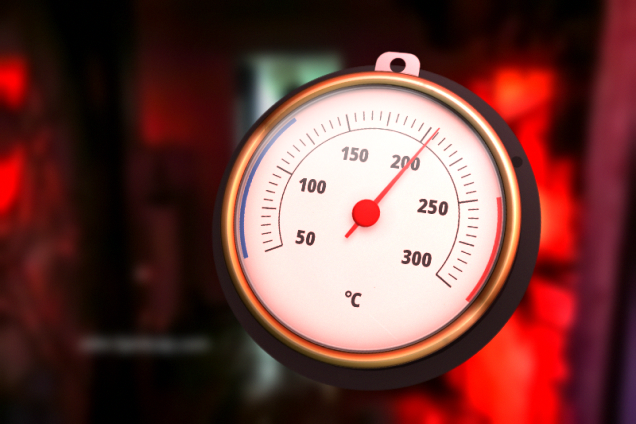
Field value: 205
